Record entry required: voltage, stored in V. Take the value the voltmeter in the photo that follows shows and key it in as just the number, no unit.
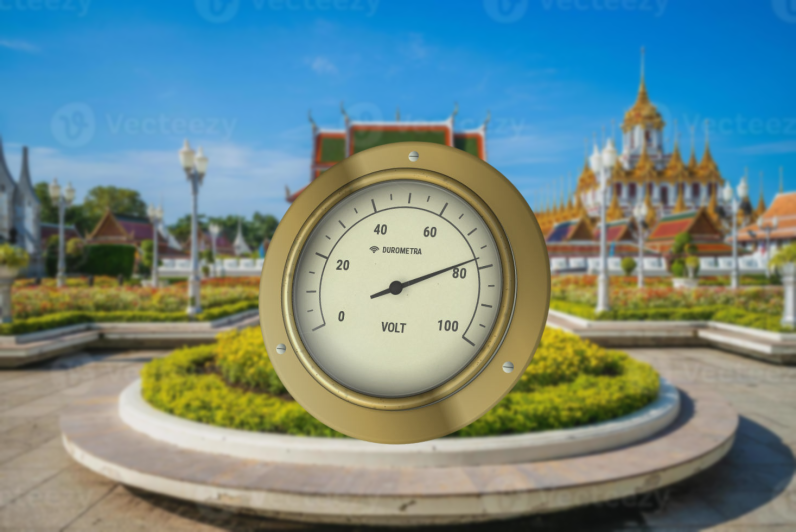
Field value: 77.5
